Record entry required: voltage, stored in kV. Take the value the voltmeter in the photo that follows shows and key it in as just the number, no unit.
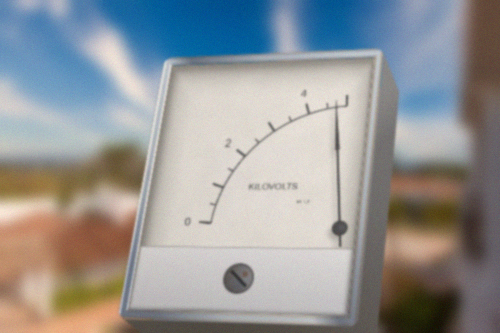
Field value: 4.75
